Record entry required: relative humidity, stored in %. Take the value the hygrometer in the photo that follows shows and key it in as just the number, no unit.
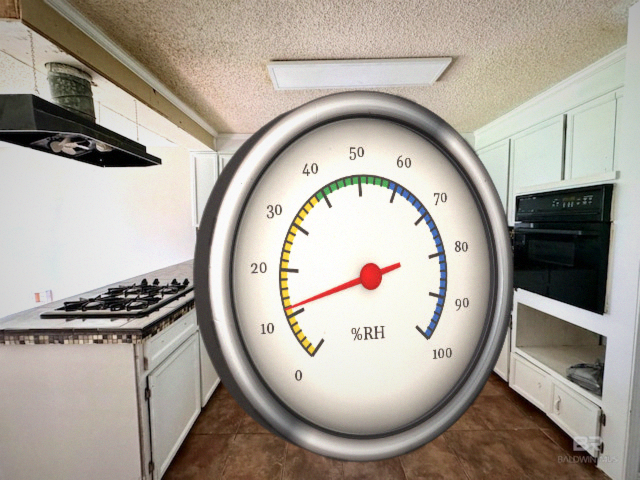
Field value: 12
